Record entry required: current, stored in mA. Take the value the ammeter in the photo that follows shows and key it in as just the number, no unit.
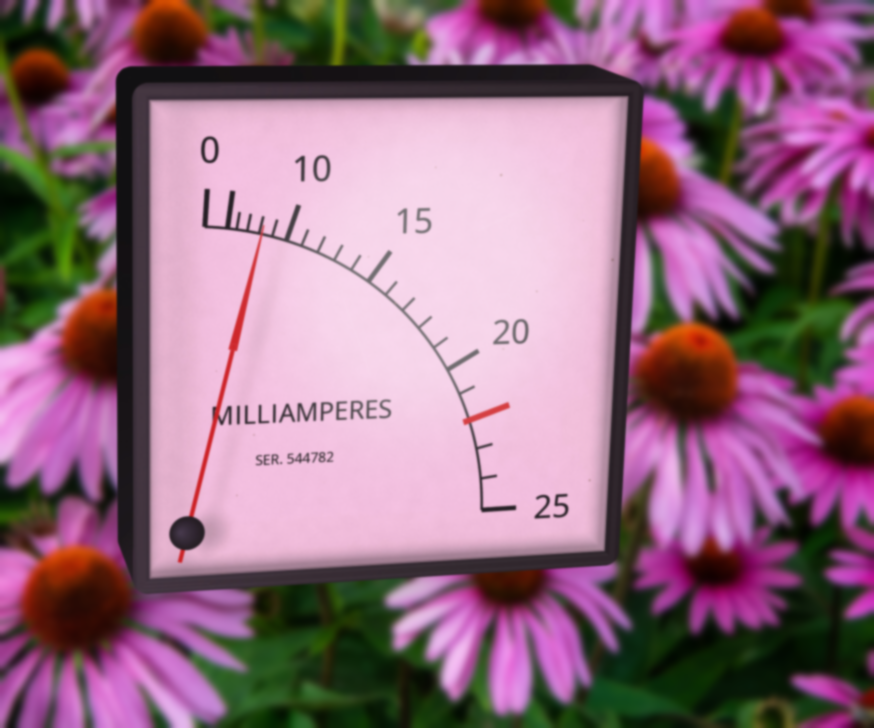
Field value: 8
